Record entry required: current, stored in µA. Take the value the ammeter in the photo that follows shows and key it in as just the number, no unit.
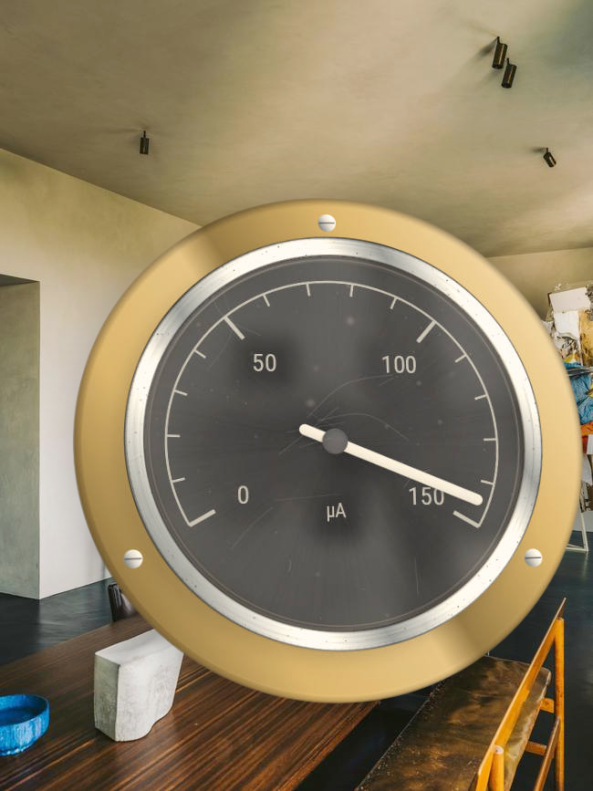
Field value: 145
